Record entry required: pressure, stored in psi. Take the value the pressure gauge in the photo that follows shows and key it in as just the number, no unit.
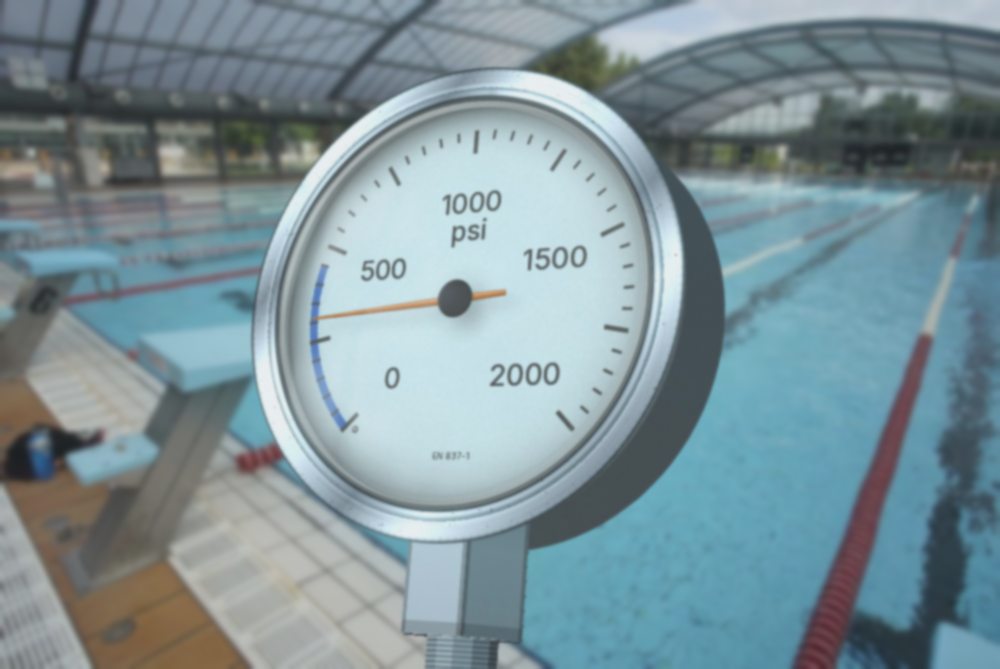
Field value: 300
